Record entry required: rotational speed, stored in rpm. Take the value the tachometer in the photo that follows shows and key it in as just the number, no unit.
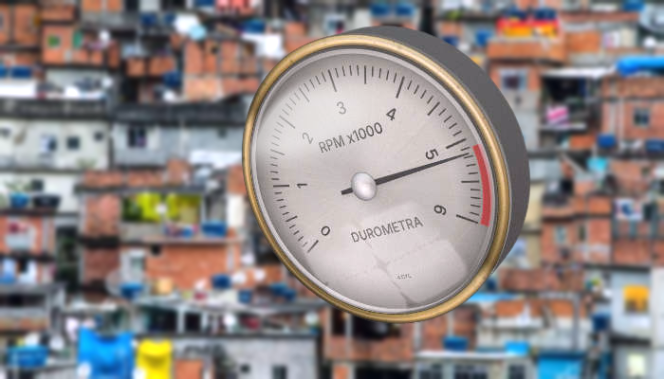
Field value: 5150
